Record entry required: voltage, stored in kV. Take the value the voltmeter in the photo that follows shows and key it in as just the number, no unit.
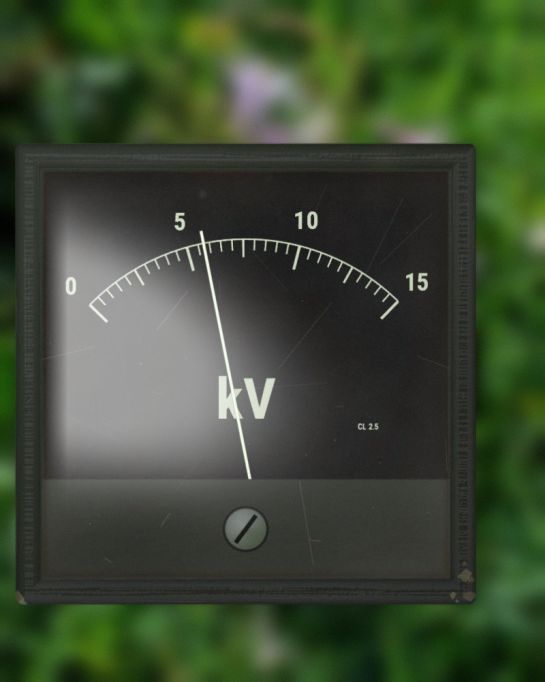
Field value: 5.75
